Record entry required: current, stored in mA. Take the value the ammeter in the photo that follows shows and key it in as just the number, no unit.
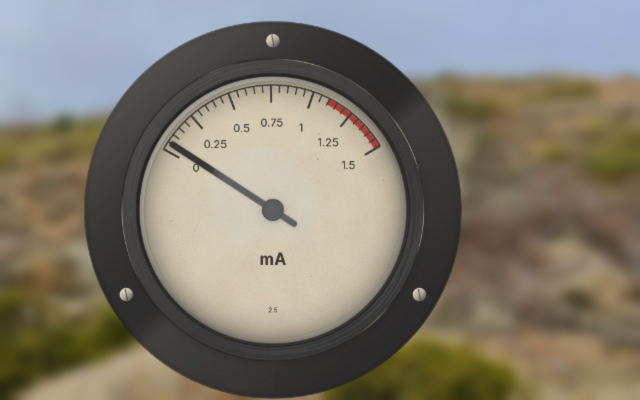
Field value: 0.05
